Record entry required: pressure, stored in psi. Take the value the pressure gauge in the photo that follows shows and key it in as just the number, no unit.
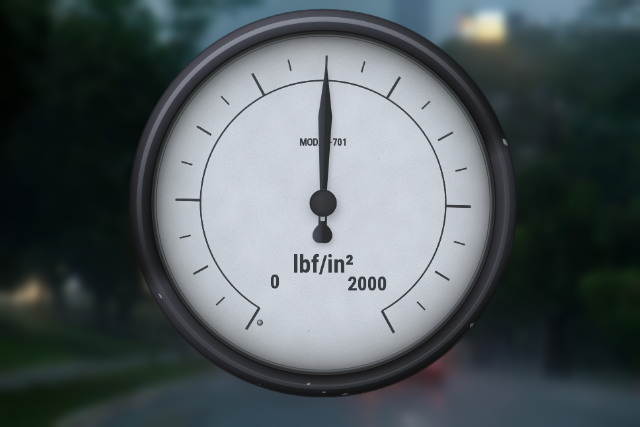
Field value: 1000
